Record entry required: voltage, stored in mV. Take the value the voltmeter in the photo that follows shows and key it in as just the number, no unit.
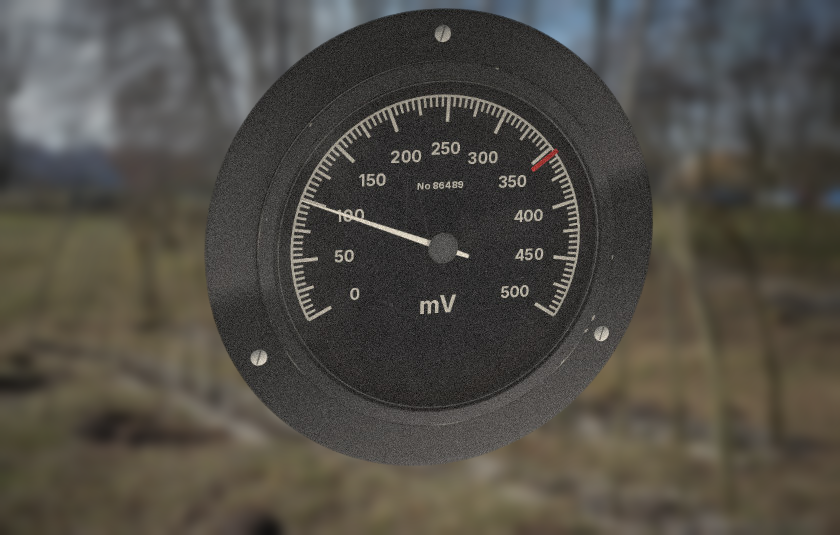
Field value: 100
